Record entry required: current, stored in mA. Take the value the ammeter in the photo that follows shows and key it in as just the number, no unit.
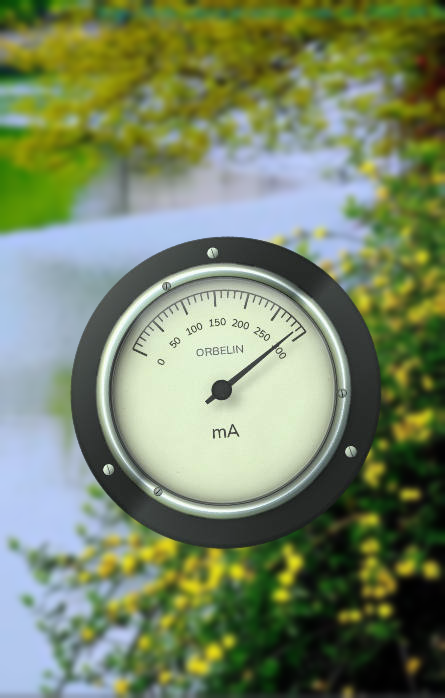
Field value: 290
